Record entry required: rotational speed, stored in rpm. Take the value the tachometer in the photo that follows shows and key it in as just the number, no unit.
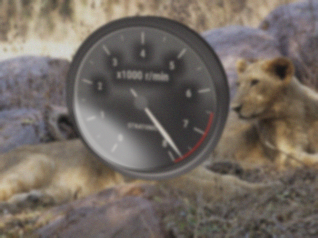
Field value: 7750
